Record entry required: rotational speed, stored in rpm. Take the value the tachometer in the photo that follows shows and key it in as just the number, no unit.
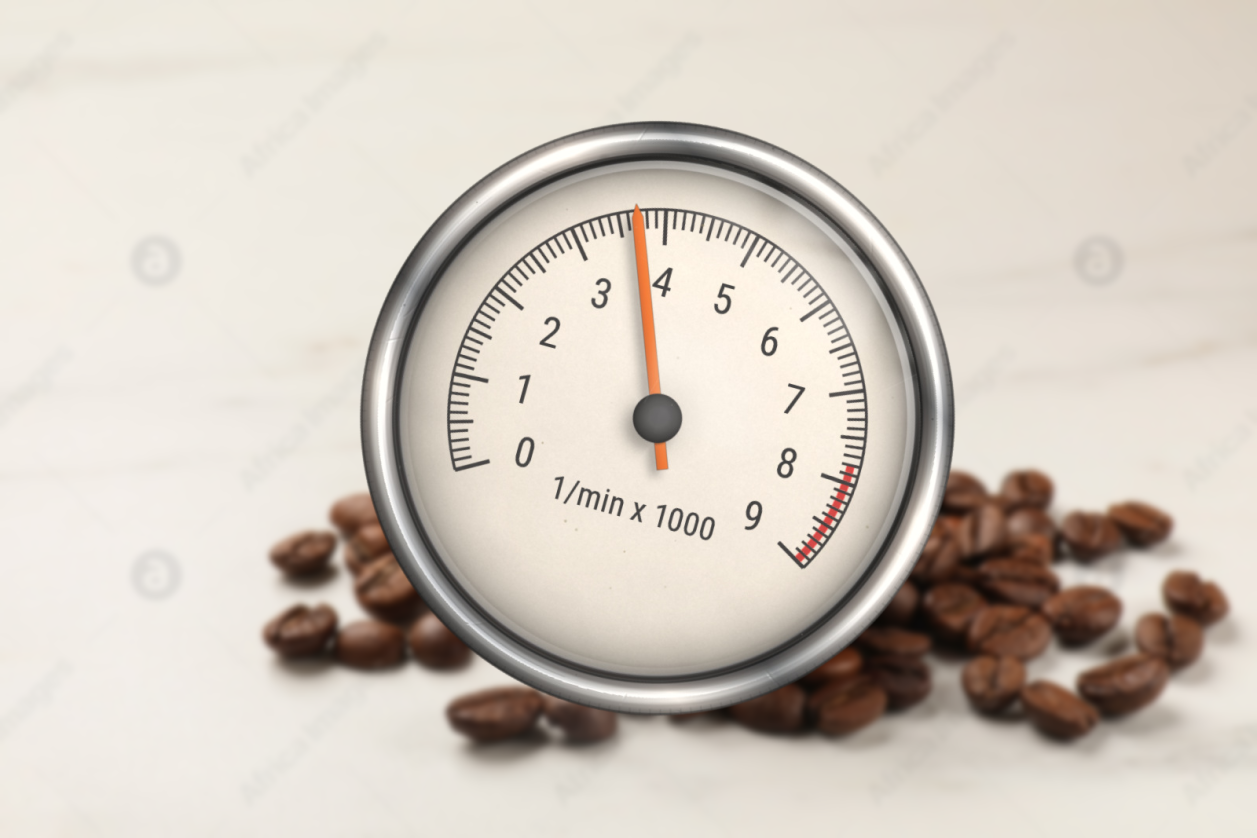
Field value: 3700
